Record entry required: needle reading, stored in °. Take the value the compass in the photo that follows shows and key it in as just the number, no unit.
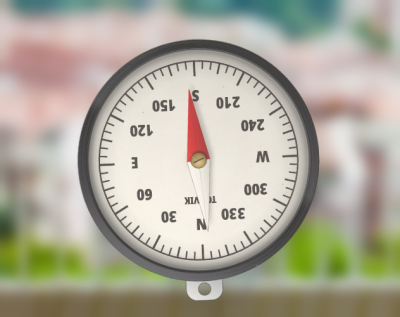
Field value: 175
